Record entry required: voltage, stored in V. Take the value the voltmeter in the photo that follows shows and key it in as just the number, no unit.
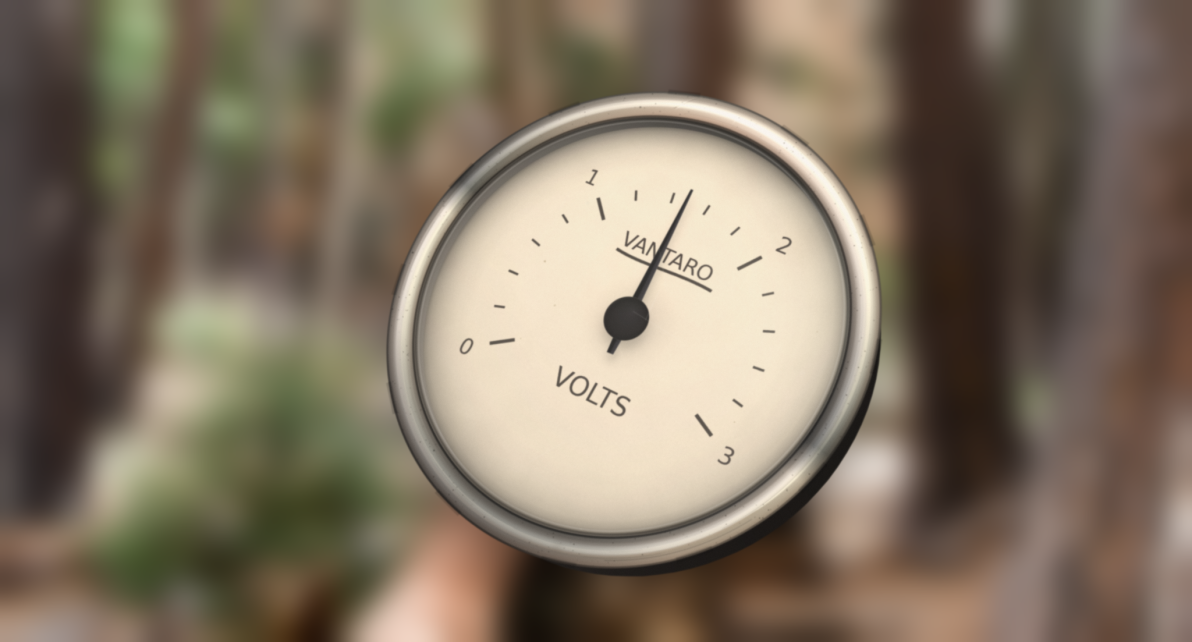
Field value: 1.5
